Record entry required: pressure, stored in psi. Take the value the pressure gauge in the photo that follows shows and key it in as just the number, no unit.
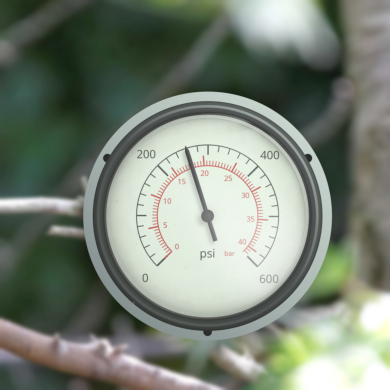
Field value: 260
